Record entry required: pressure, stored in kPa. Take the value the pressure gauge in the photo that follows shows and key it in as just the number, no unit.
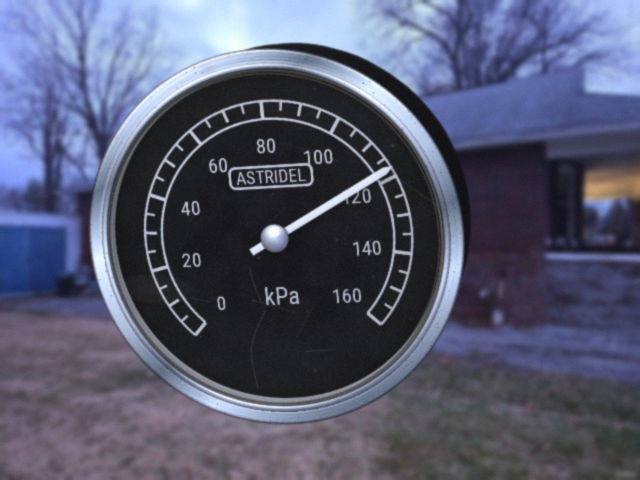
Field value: 117.5
